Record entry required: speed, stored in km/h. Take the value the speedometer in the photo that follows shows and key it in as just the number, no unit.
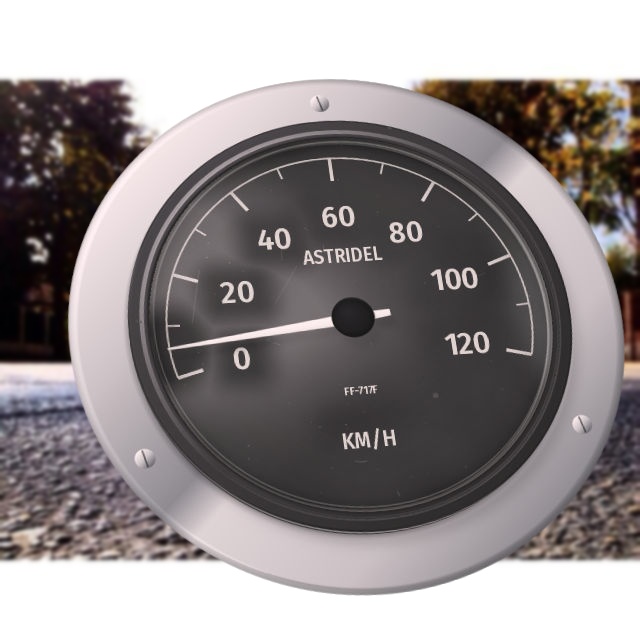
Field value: 5
